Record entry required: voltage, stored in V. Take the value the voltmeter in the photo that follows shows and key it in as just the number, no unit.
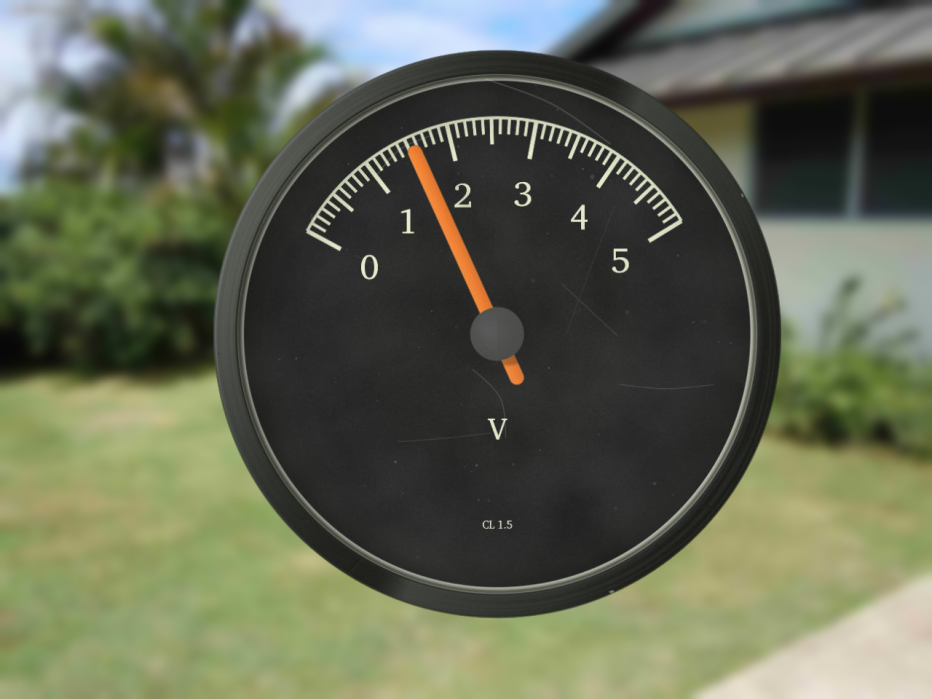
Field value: 1.55
